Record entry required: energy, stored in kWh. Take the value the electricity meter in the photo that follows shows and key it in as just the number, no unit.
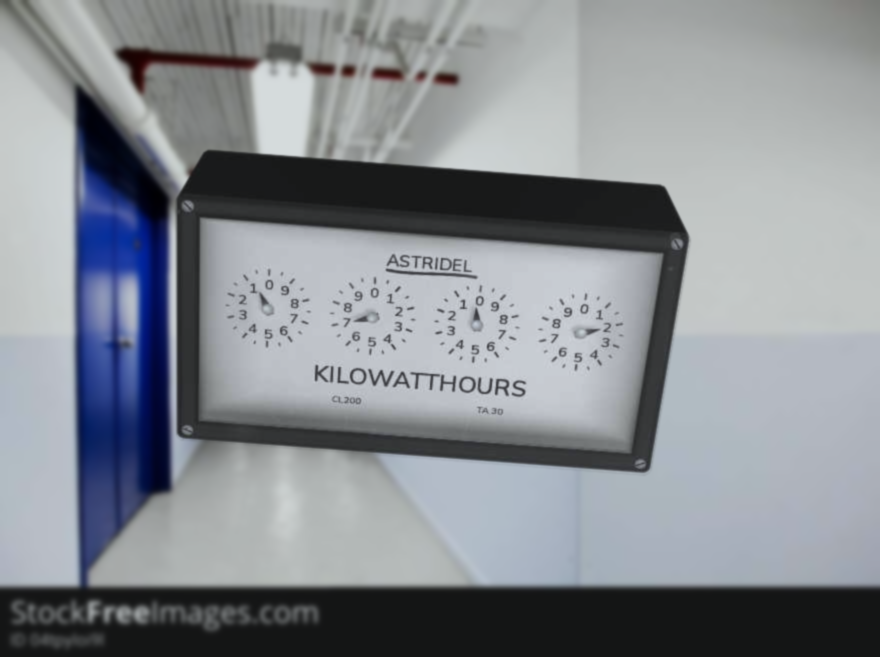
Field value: 702
